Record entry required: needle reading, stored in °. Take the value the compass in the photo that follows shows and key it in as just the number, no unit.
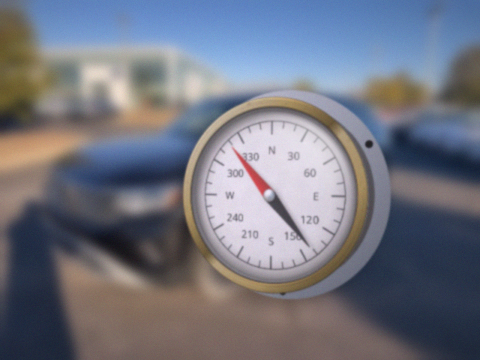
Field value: 320
